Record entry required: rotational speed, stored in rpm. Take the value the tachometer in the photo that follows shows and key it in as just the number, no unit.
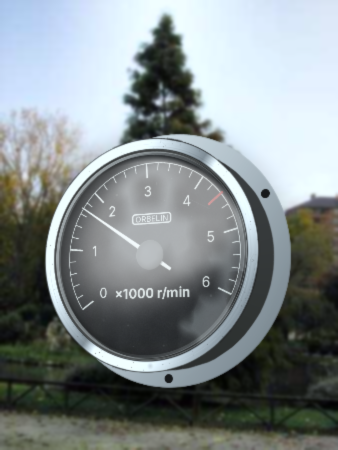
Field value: 1700
